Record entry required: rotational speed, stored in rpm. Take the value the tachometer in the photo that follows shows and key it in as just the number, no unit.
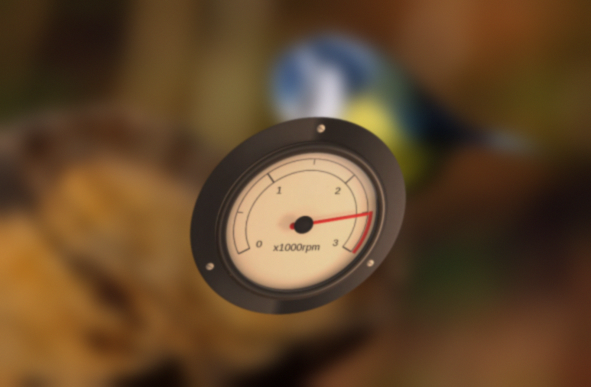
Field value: 2500
